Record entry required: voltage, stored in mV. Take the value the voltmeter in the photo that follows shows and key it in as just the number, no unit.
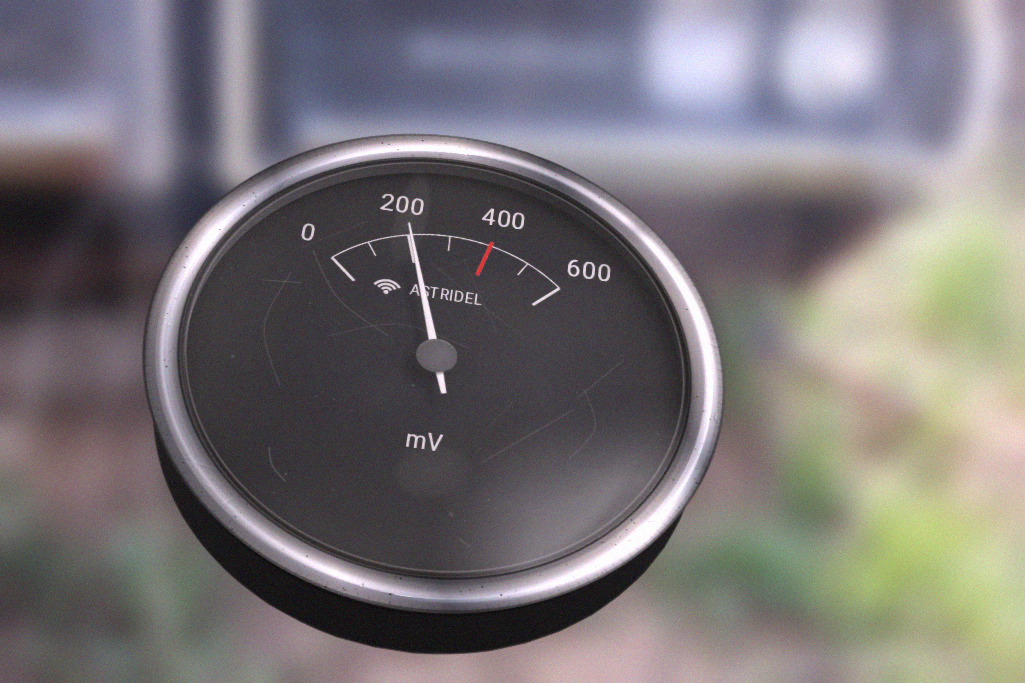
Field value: 200
